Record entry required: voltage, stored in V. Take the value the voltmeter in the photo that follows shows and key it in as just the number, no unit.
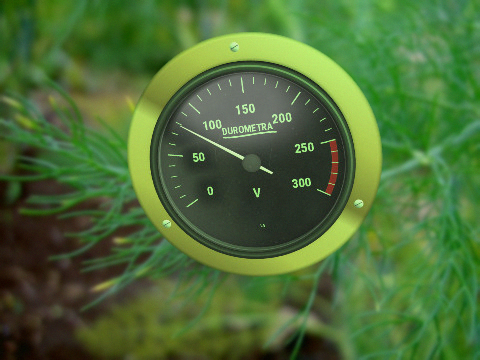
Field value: 80
